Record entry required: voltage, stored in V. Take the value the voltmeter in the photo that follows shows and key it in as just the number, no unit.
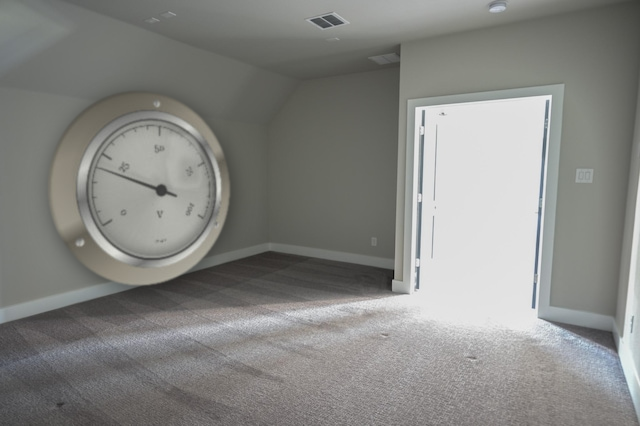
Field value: 20
